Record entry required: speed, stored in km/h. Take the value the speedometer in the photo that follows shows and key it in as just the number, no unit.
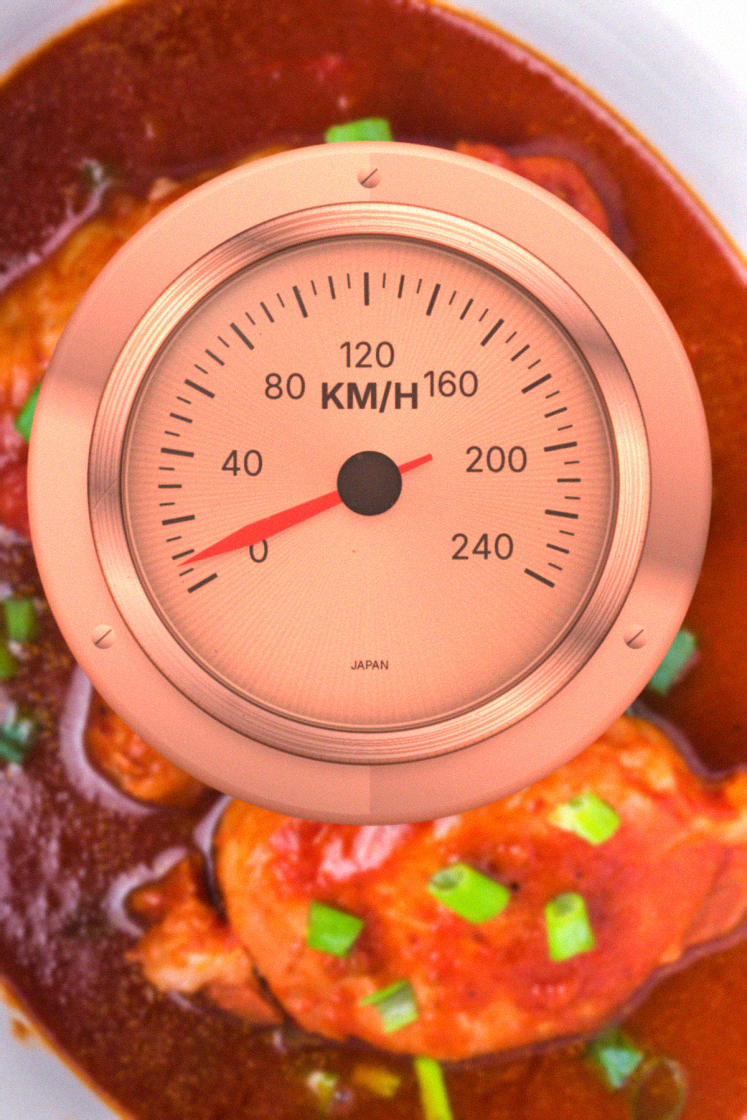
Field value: 7.5
